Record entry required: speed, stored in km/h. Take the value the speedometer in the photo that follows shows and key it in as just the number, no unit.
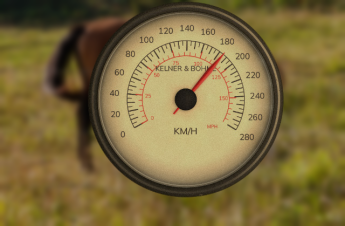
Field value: 185
